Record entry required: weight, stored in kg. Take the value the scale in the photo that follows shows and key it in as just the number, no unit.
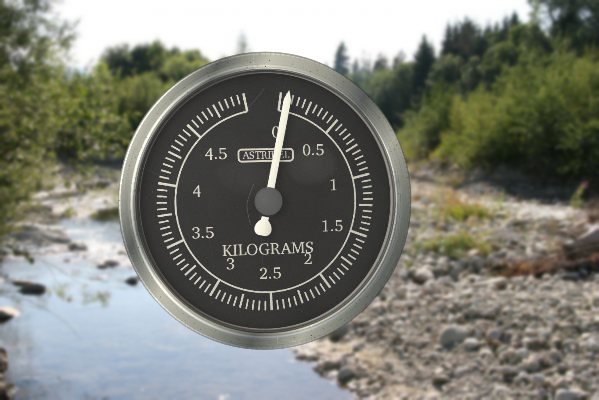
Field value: 0.05
